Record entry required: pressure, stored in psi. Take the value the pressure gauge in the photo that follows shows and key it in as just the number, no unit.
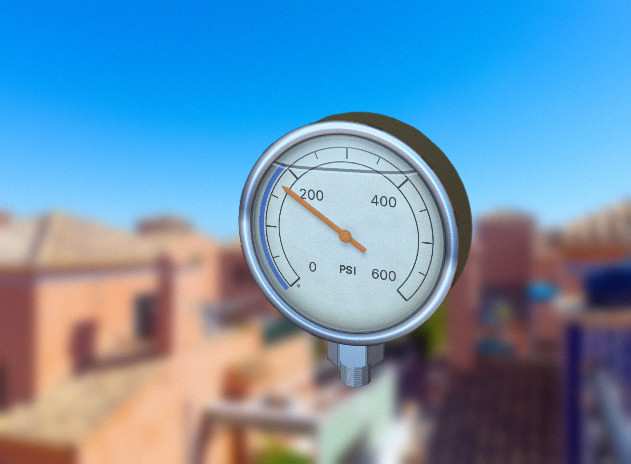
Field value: 175
